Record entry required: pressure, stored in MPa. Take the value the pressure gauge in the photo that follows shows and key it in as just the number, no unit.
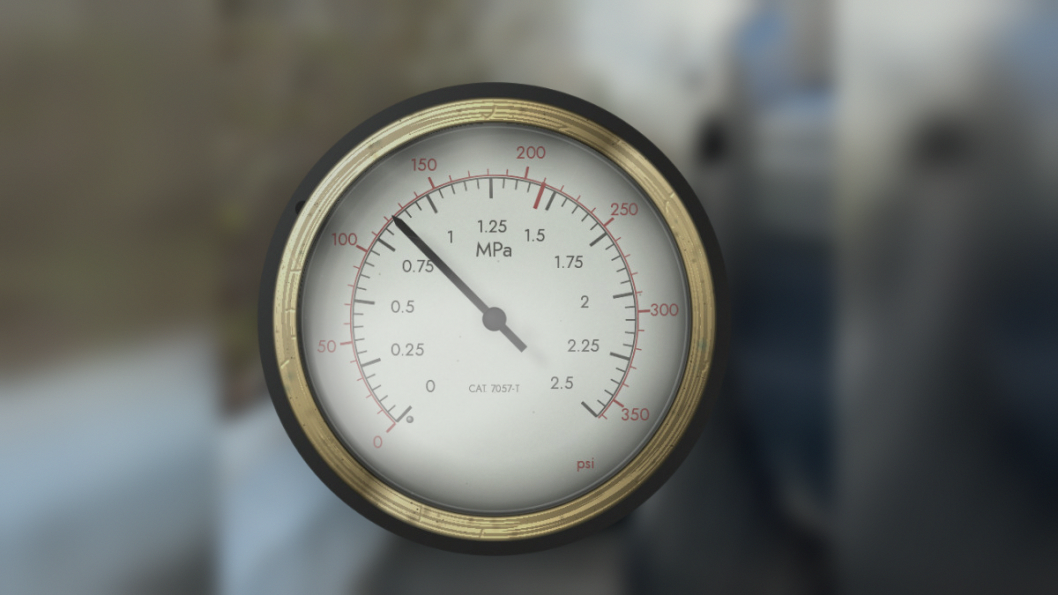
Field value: 0.85
